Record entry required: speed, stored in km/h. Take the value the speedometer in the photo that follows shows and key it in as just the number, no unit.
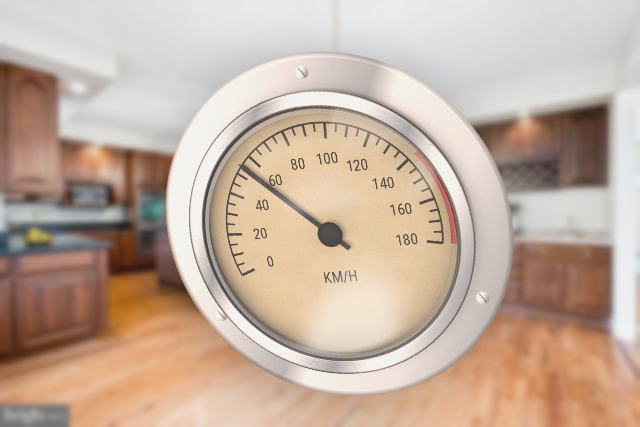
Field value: 55
